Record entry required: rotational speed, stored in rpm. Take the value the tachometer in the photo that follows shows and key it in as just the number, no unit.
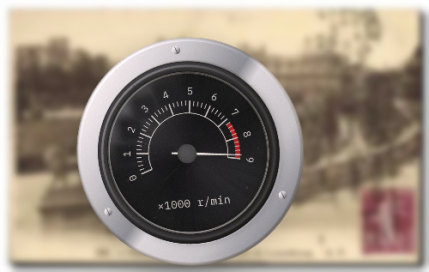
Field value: 8800
